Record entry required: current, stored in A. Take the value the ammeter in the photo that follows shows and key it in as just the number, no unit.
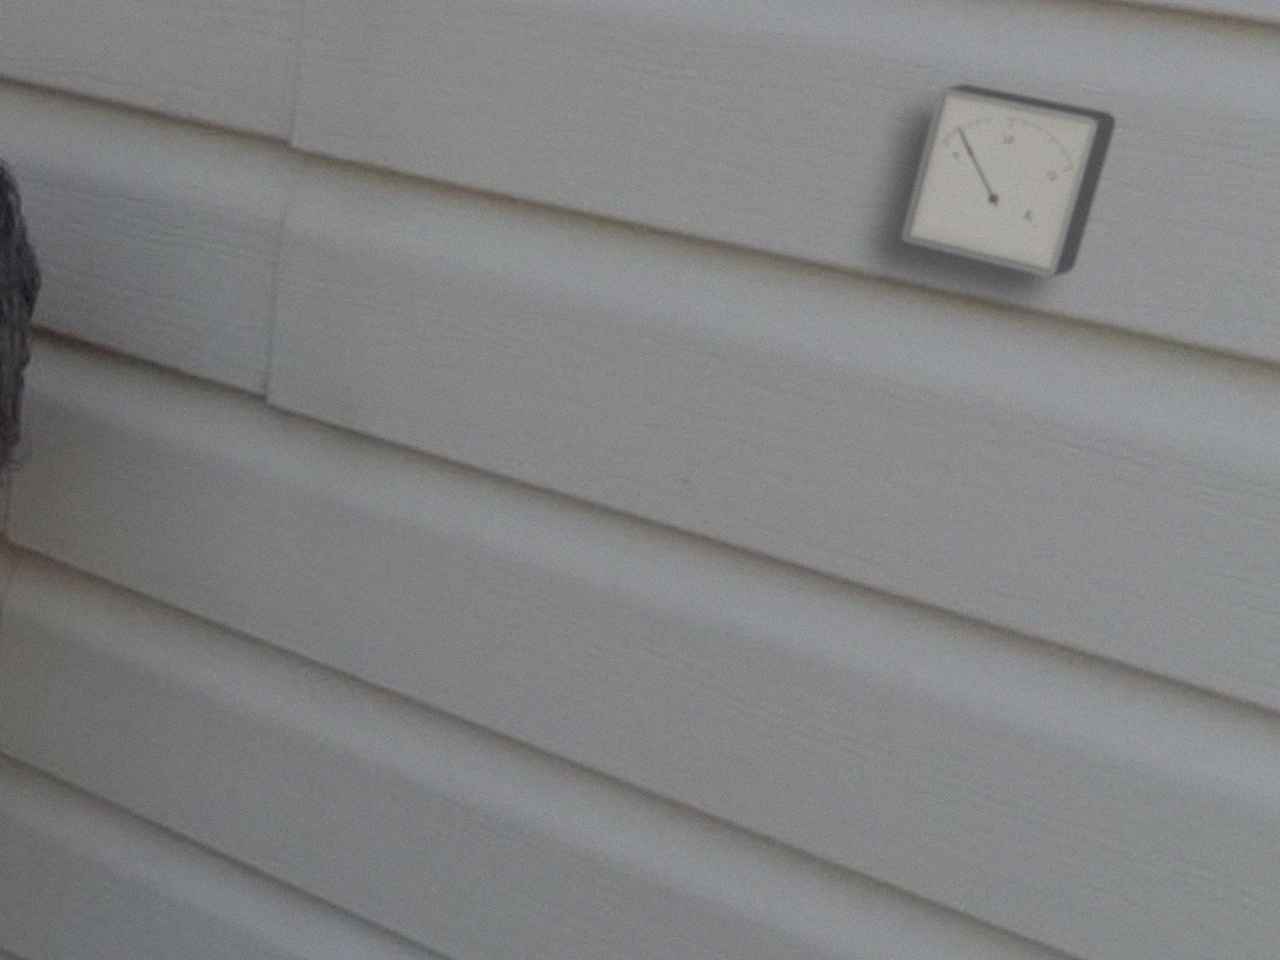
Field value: 5
